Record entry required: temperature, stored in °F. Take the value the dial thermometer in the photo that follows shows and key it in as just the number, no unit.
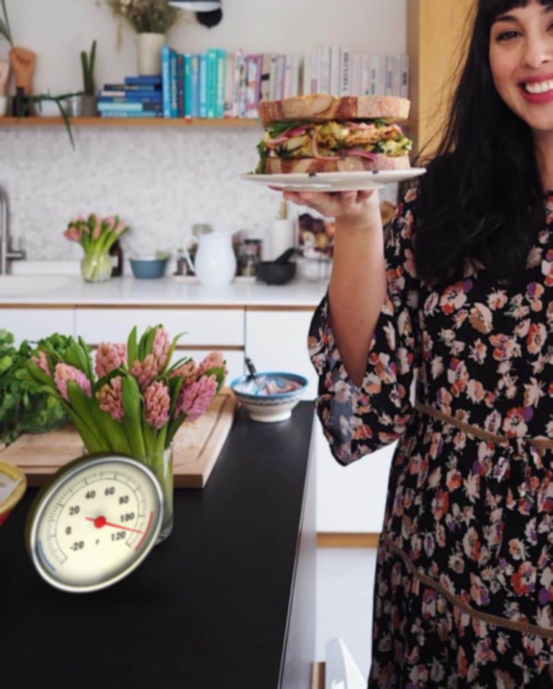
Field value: 110
